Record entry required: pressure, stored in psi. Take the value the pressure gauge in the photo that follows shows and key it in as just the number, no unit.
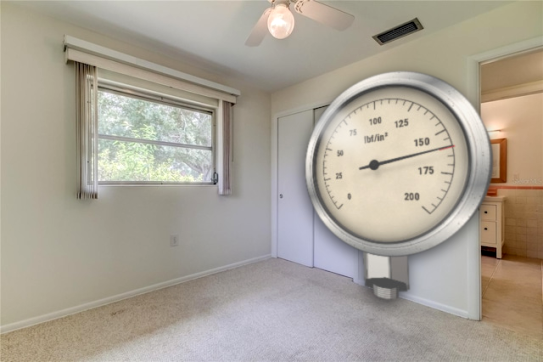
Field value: 160
